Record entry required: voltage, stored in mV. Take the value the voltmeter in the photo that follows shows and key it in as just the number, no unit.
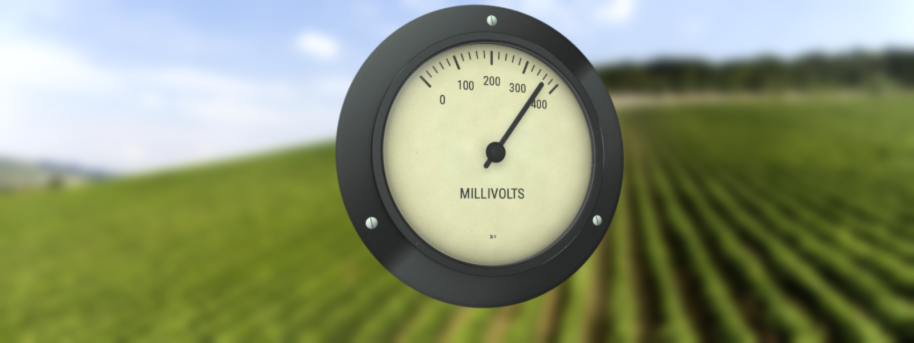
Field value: 360
